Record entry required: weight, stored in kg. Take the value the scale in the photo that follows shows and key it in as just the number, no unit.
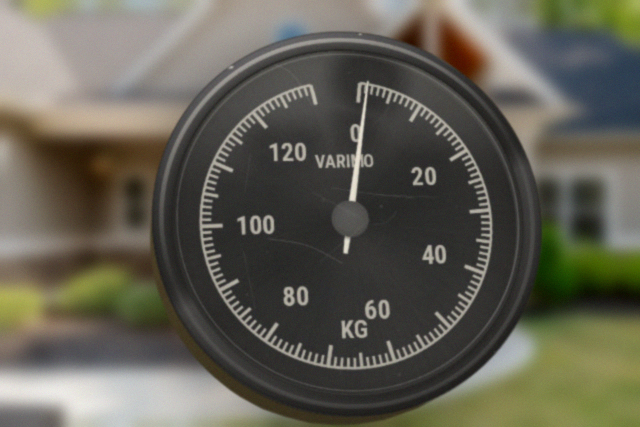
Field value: 1
